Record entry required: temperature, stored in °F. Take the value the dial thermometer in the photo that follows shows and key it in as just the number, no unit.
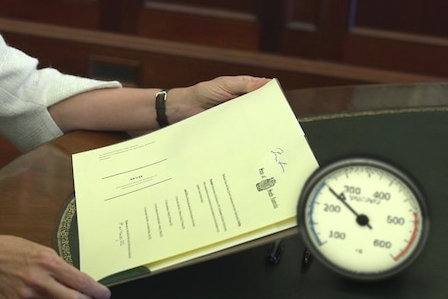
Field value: 250
